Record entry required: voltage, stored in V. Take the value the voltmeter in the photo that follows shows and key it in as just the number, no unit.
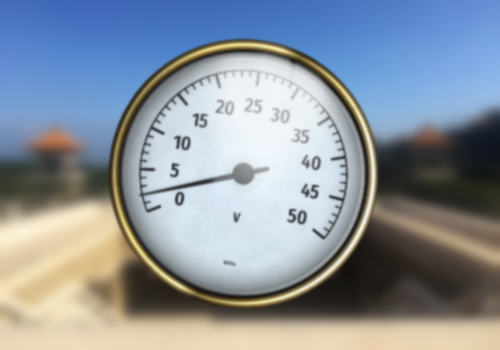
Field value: 2
